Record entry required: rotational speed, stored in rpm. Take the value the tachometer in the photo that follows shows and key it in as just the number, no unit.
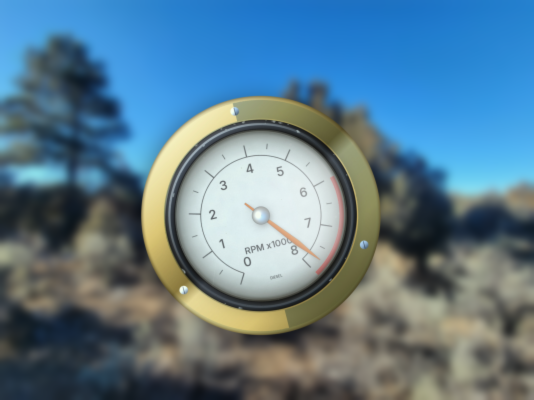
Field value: 7750
